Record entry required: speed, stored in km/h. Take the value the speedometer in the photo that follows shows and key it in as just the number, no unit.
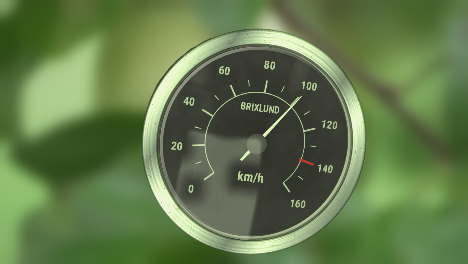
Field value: 100
